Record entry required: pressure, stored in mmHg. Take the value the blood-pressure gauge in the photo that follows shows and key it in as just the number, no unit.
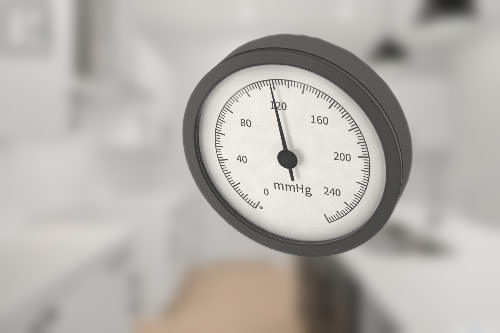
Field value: 120
